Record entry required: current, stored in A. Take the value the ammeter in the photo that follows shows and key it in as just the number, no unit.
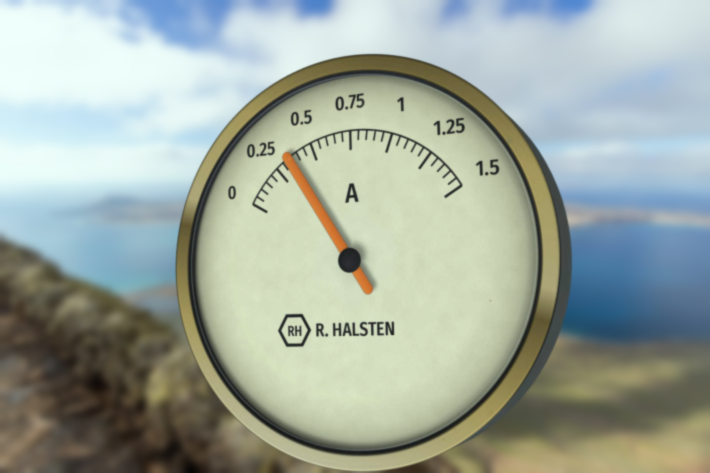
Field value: 0.35
